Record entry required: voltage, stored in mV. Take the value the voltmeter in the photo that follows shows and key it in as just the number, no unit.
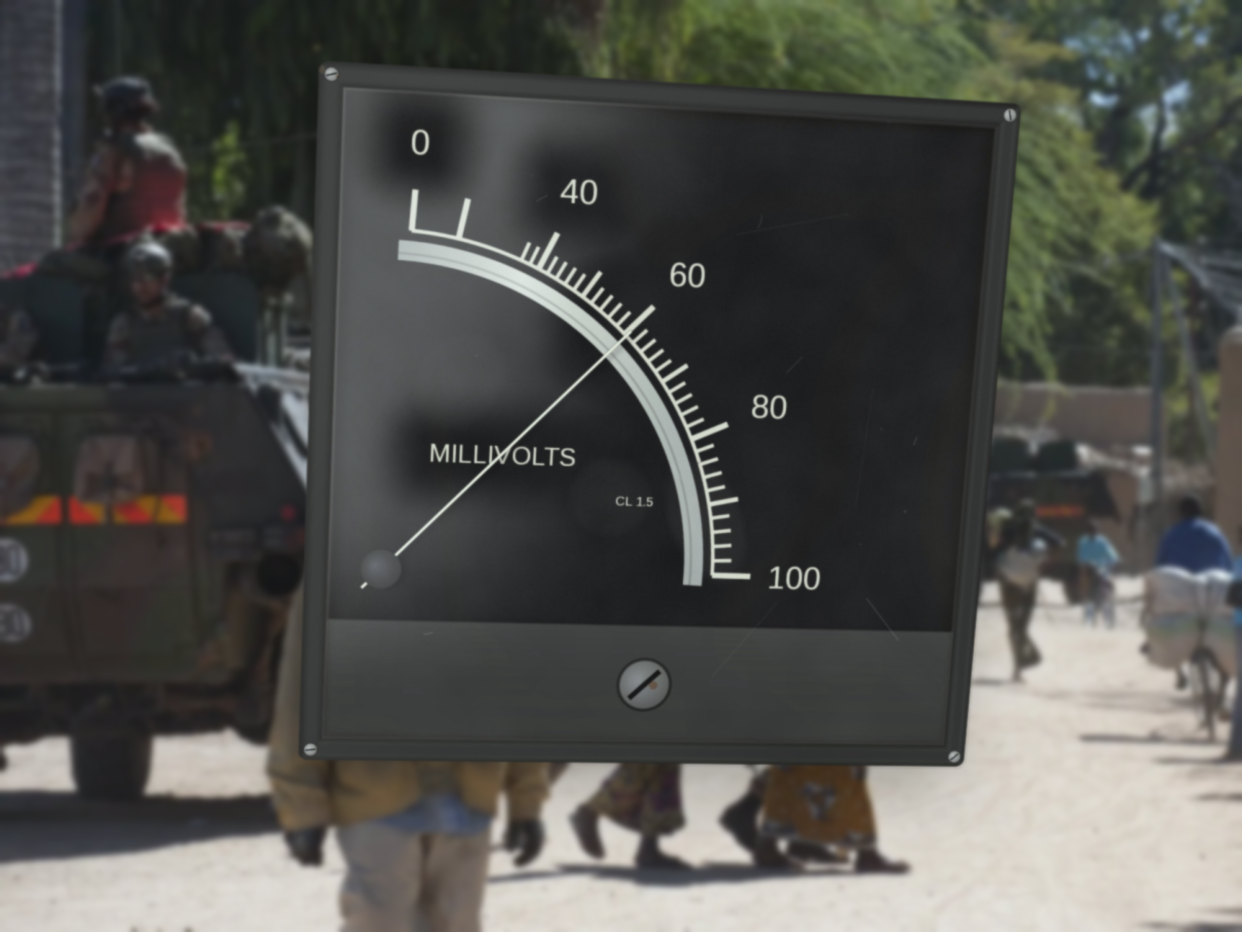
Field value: 60
